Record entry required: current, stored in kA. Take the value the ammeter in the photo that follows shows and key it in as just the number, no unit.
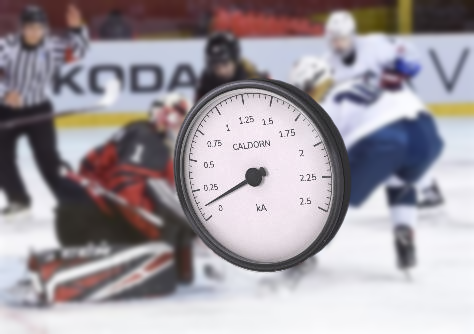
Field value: 0.1
